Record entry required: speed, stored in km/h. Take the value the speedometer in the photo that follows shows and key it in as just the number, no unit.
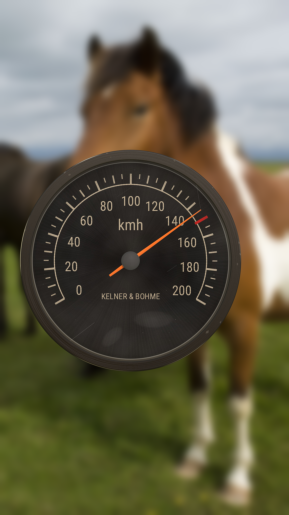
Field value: 145
